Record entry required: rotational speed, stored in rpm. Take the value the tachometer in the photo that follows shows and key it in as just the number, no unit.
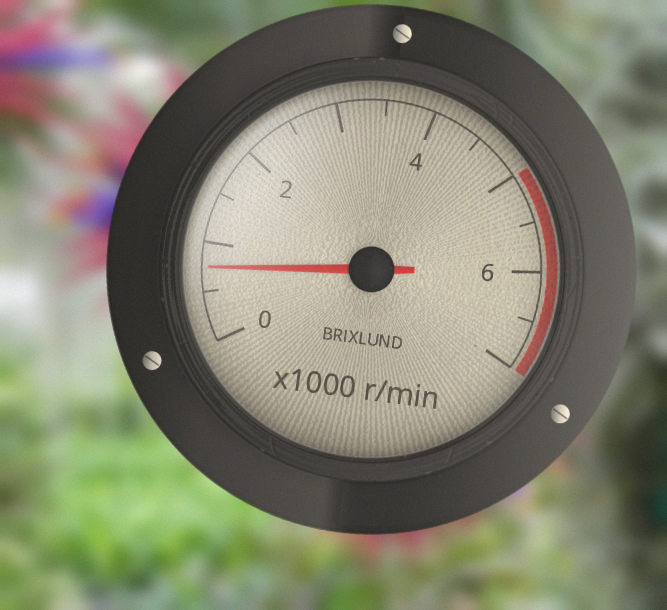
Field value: 750
